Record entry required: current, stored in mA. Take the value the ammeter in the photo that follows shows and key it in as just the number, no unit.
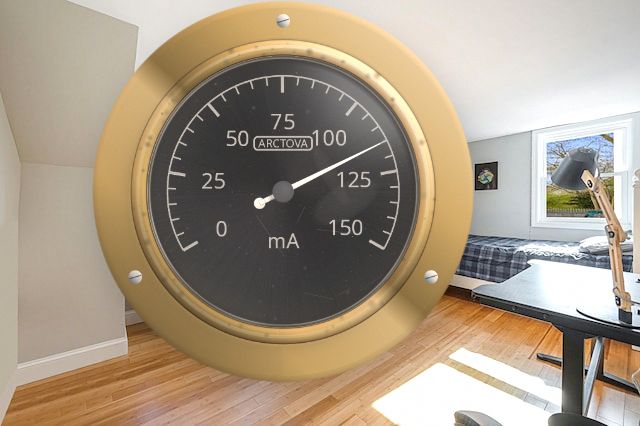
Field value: 115
